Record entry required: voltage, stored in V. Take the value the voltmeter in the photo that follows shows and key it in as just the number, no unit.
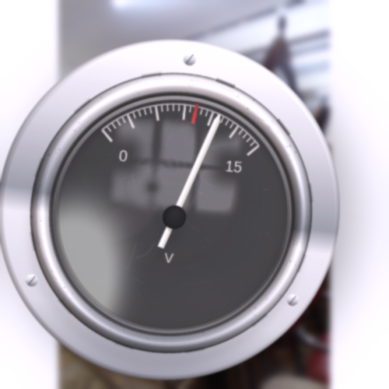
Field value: 10.5
